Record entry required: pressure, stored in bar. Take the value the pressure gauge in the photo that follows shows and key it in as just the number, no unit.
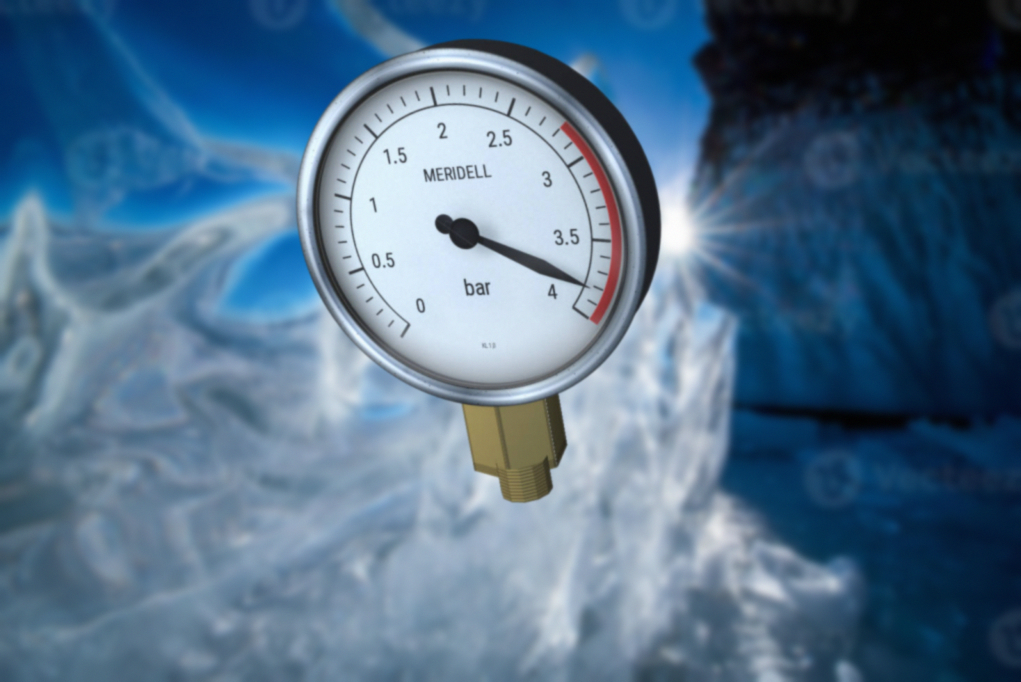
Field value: 3.8
